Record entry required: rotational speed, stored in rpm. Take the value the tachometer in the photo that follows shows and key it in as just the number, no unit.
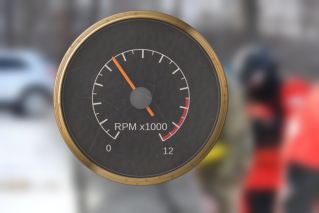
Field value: 4500
